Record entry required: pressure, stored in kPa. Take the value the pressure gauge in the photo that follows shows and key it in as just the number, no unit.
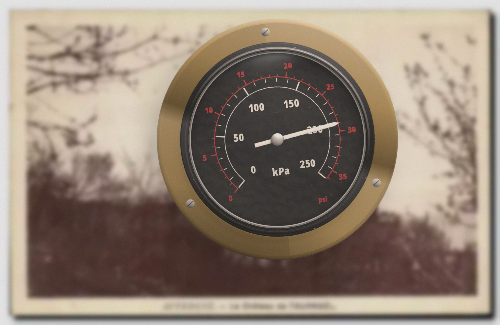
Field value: 200
